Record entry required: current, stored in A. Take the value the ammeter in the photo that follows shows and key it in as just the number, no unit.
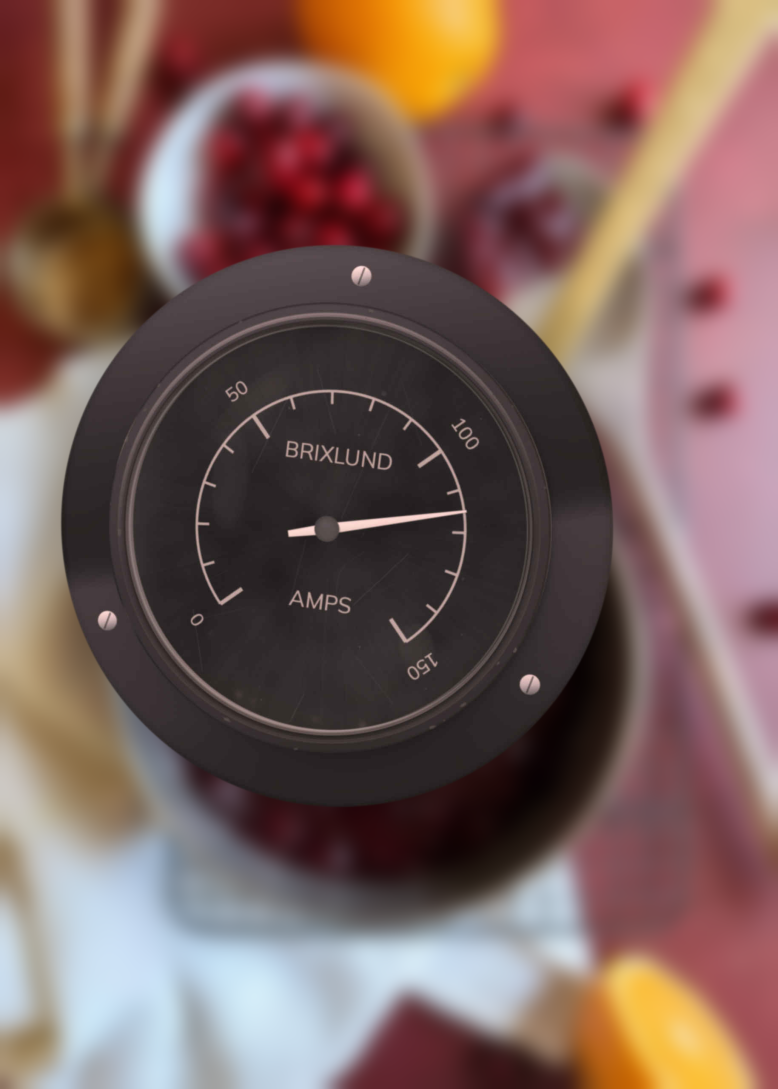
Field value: 115
